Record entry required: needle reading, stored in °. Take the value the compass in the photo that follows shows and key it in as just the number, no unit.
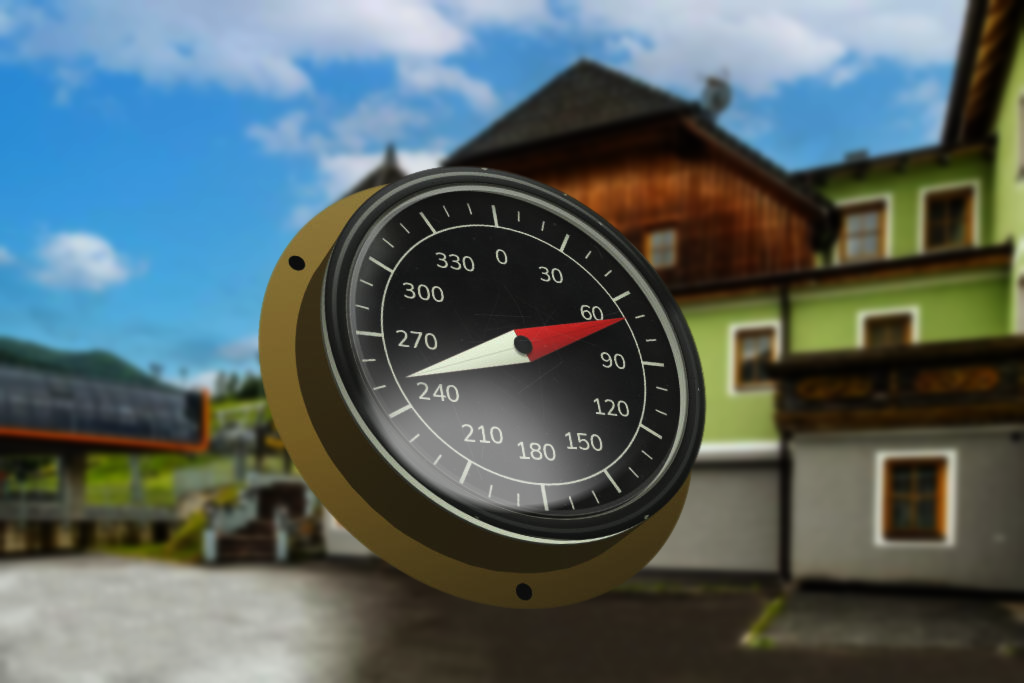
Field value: 70
